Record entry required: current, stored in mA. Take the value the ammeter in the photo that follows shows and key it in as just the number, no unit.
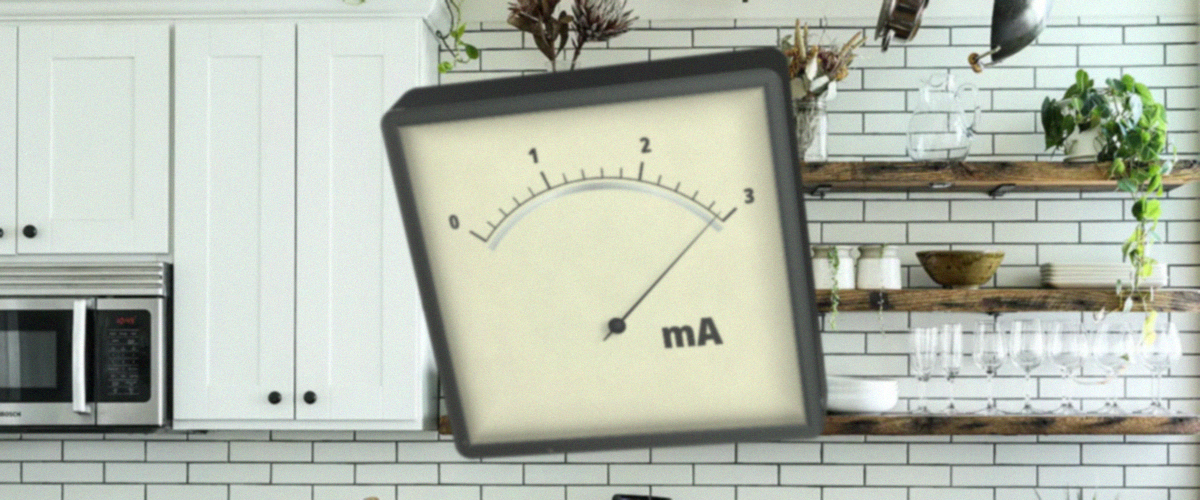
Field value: 2.9
